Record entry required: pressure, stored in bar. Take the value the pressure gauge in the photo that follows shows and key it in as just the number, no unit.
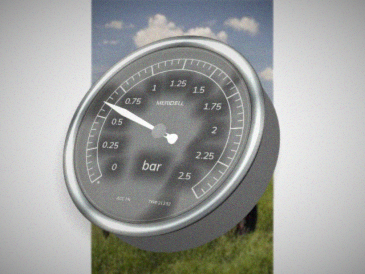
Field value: 0.6
